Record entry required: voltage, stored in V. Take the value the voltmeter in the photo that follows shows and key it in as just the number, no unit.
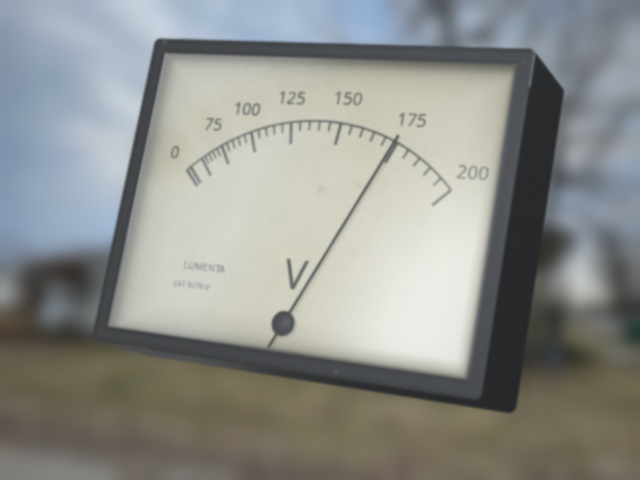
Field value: 175
